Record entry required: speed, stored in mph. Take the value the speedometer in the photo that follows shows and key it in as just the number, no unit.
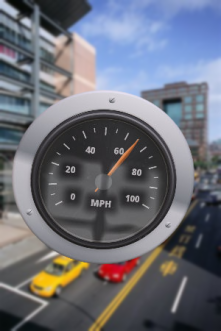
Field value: 65
